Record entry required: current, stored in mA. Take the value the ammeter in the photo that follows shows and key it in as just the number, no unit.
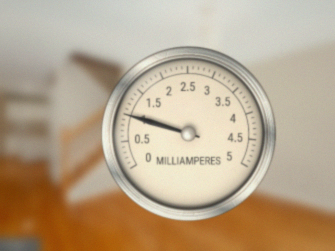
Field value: 1
